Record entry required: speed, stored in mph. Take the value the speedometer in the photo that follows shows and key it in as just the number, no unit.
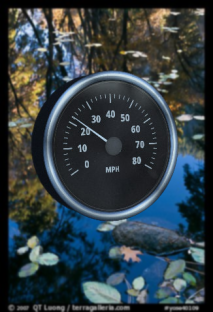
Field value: 22
